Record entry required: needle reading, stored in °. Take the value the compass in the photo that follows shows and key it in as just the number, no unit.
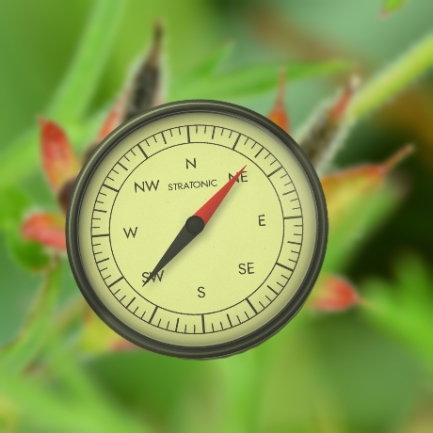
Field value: 45
